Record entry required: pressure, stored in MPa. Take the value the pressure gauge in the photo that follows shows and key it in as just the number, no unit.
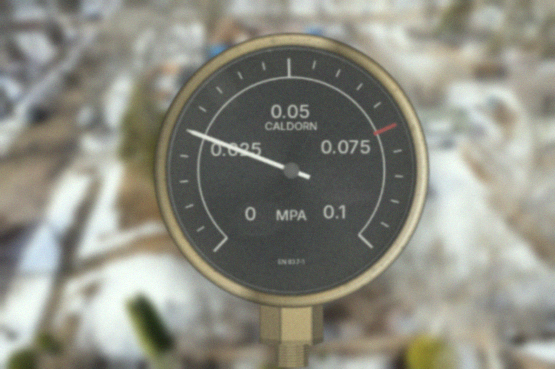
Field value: 0.025
